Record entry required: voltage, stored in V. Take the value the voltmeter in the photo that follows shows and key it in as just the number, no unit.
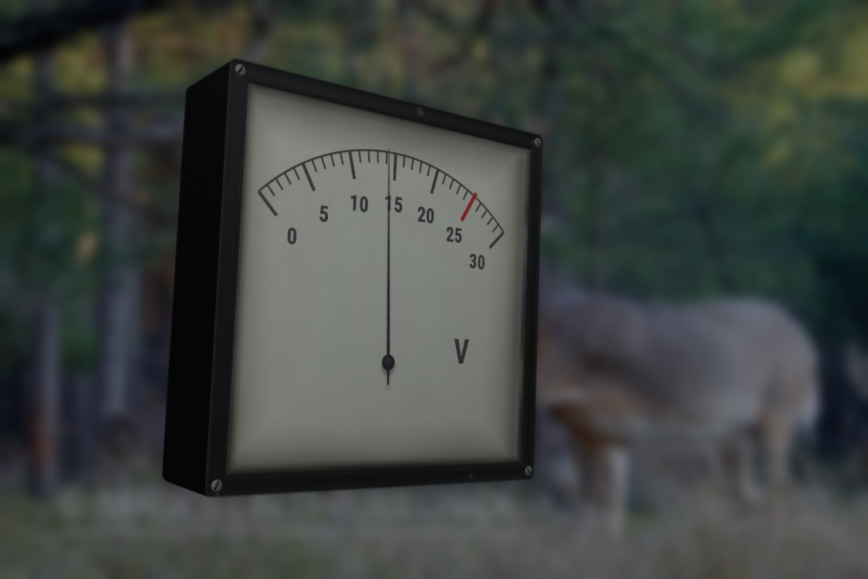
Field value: 14
